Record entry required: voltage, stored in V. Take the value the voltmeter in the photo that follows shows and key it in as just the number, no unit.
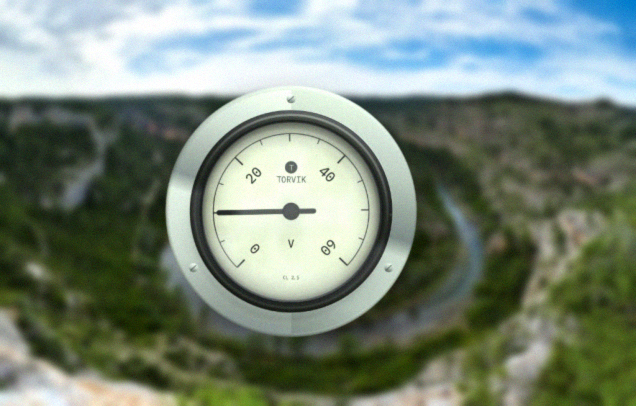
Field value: 10
